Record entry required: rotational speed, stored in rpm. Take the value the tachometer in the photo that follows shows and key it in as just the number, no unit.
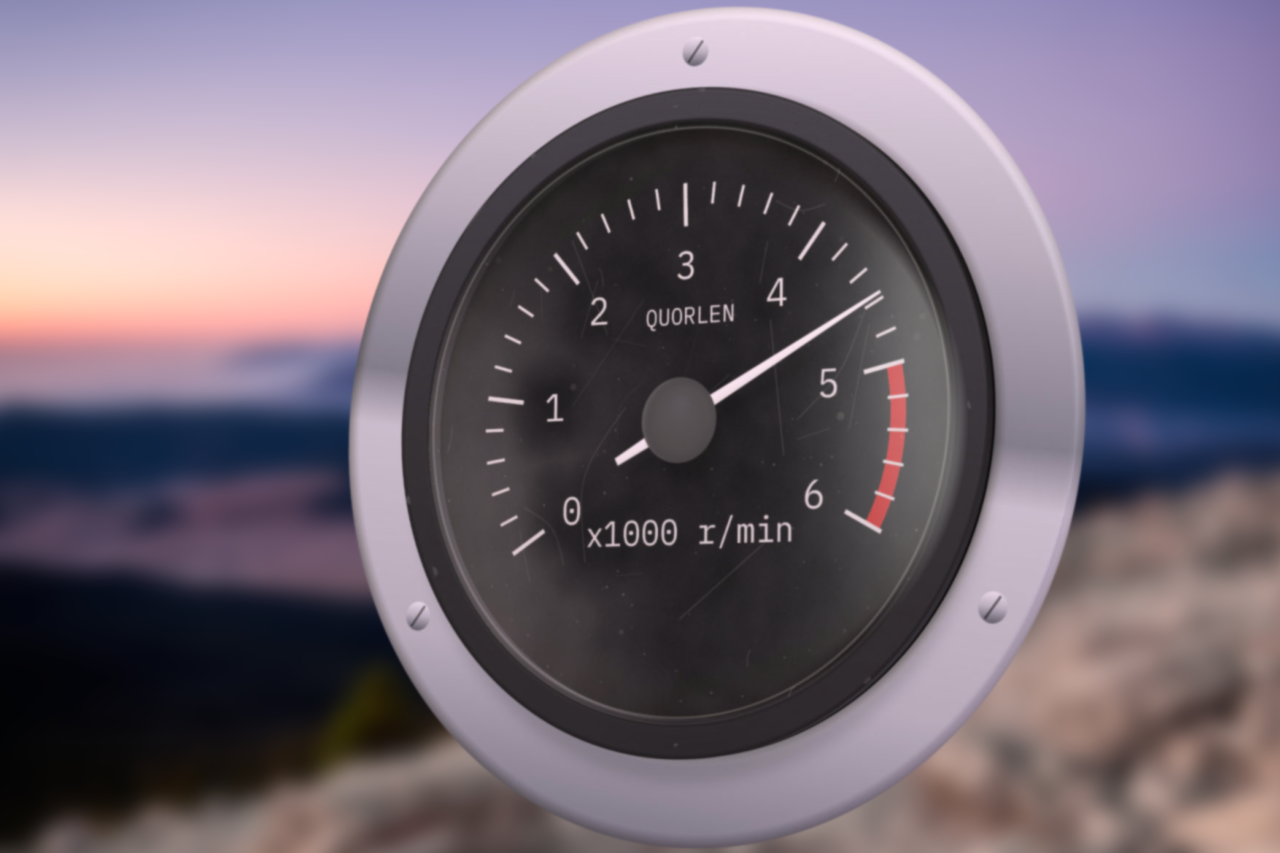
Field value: 4600
